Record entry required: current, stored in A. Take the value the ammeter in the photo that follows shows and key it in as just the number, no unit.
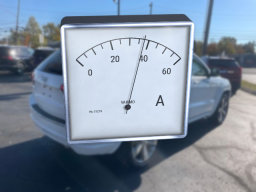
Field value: 37.5
